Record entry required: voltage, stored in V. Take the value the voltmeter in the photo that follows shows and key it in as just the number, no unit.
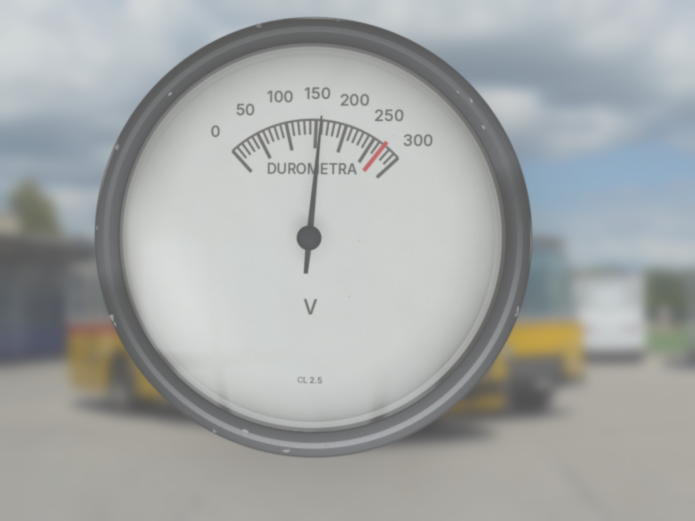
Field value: 160
